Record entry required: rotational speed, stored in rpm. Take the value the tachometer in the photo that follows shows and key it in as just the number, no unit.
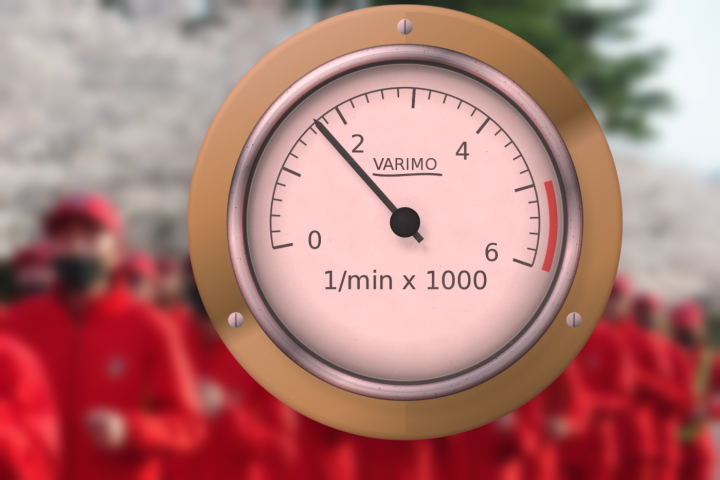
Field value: 1700
